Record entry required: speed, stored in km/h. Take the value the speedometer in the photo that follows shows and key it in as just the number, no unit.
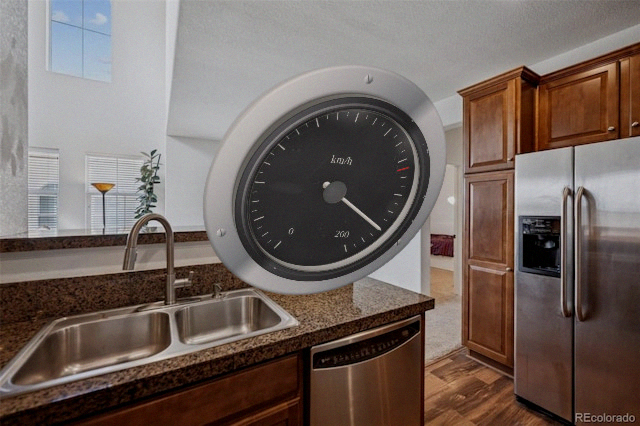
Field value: 180
